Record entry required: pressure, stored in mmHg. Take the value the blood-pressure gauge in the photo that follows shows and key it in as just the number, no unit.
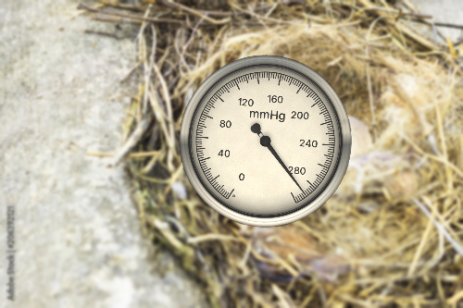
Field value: 290
